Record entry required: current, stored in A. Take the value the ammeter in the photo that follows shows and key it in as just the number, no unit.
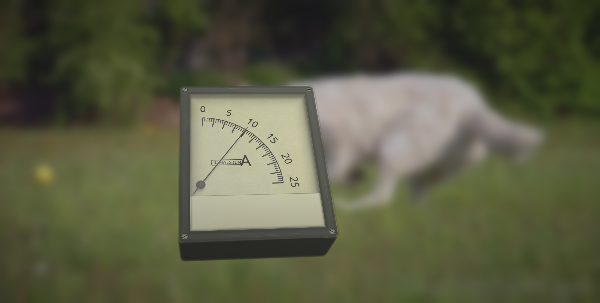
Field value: 10
